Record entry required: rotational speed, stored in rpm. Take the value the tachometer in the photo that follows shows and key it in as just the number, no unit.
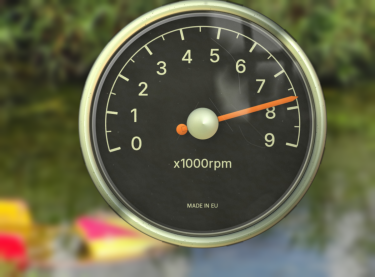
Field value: 7750
